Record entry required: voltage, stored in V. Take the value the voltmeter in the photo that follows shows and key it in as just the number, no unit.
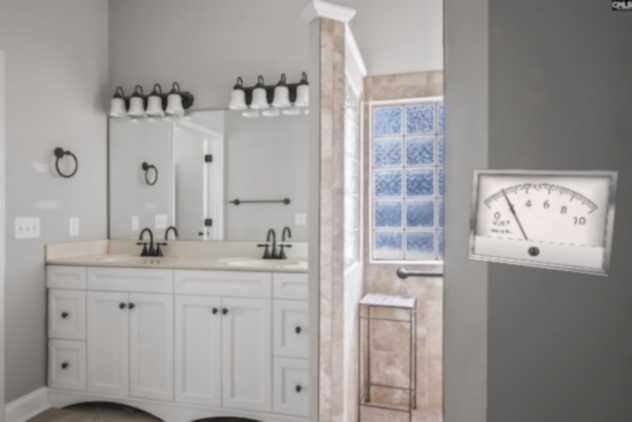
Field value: 2
